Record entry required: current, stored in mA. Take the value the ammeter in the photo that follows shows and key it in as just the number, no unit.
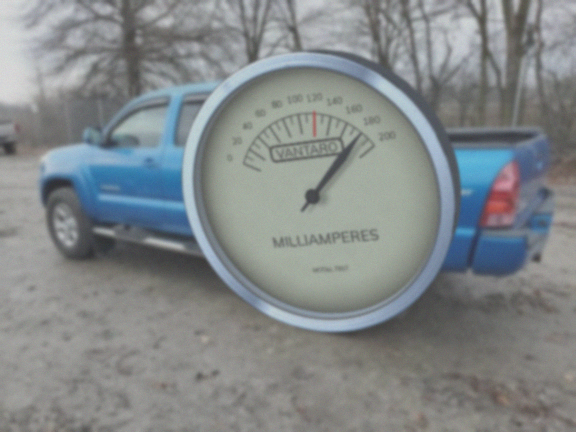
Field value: 180
